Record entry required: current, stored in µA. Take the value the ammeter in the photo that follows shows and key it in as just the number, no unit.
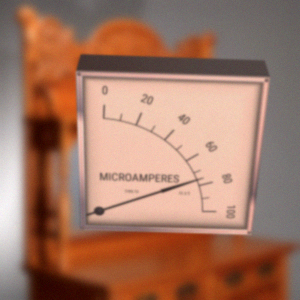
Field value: 75
